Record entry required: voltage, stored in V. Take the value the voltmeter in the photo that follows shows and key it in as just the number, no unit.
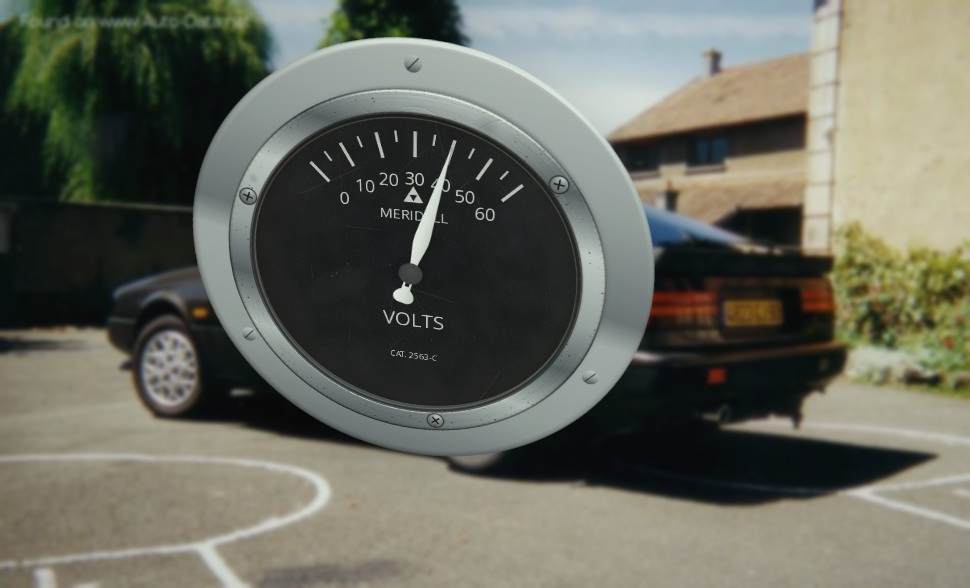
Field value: 40
